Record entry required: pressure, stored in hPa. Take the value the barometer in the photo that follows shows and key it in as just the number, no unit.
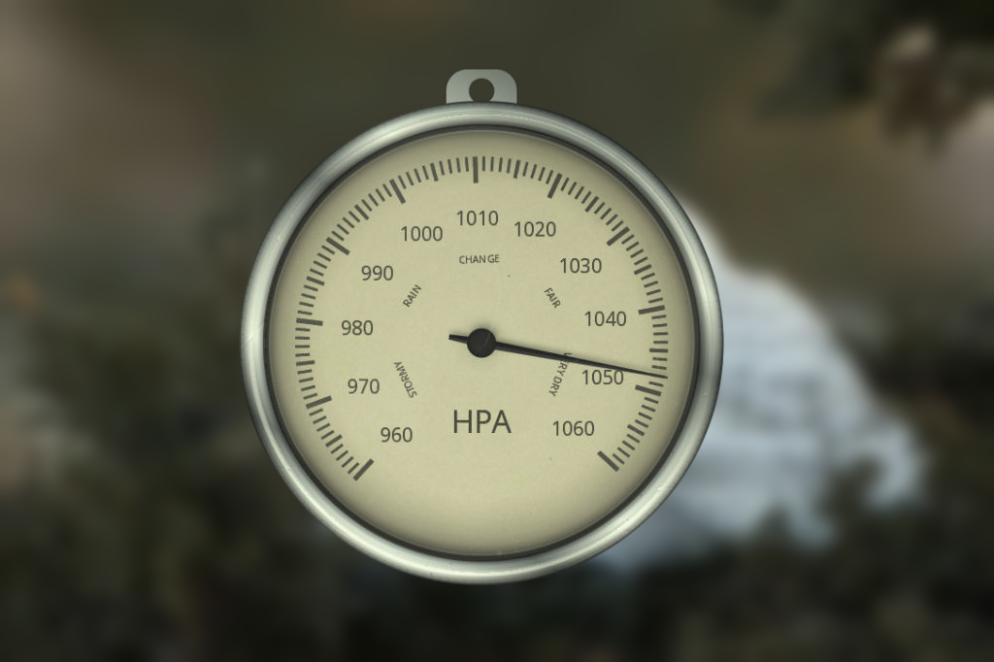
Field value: 1048
